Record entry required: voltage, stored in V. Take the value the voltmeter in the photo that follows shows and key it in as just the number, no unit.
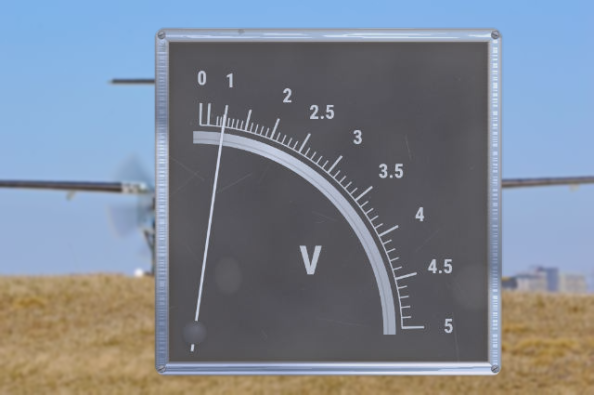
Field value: 1
